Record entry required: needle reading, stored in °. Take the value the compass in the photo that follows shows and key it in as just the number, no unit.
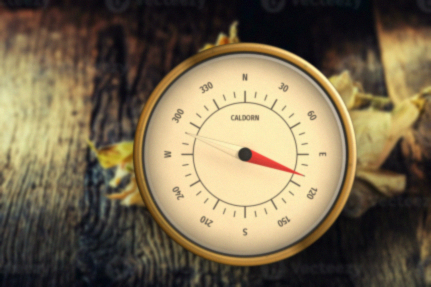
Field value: 110
